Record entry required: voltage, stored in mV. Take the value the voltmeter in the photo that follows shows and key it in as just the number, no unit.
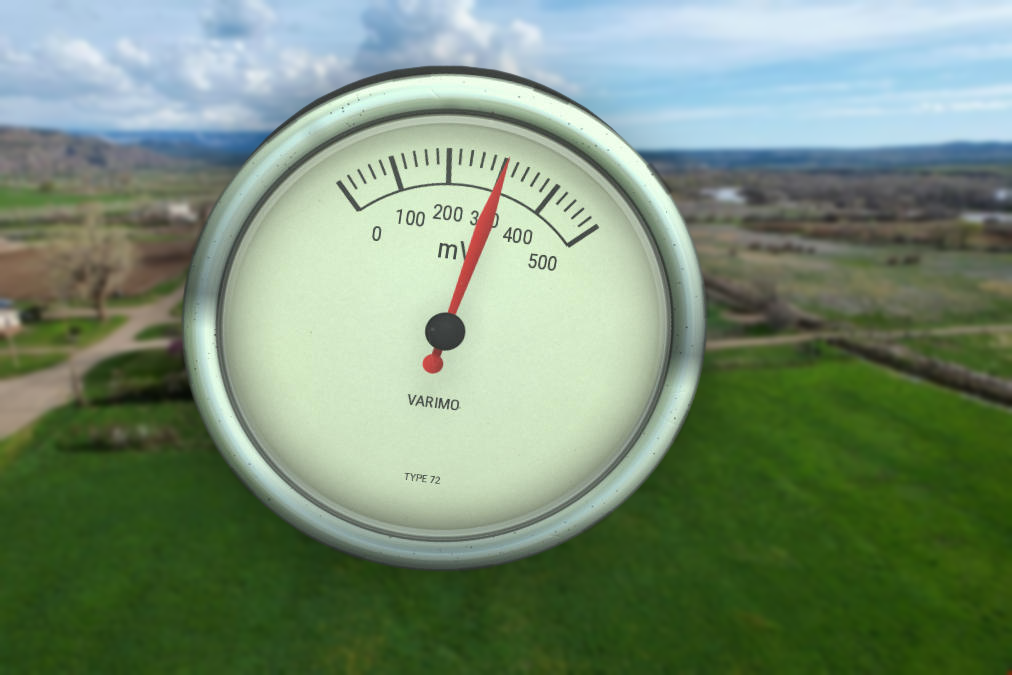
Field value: 300
